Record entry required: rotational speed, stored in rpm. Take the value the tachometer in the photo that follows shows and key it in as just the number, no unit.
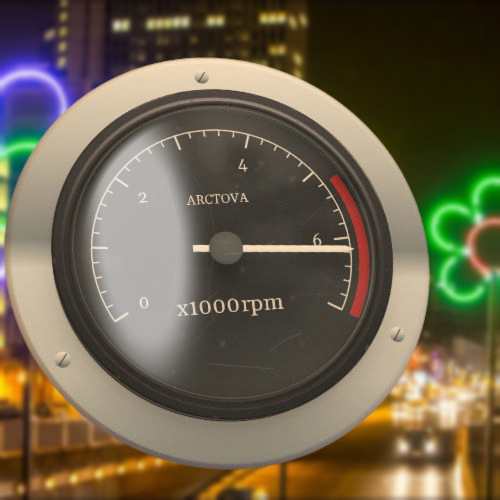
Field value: 6200
